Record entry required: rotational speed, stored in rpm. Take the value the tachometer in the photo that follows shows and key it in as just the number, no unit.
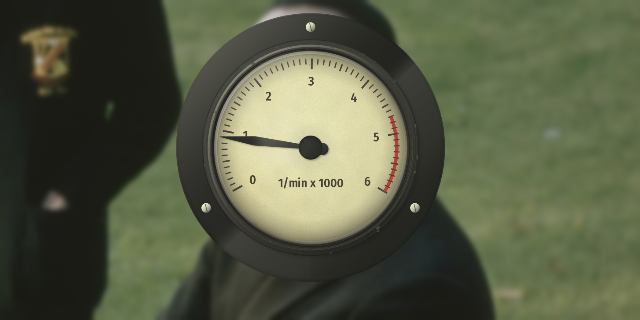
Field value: 900
